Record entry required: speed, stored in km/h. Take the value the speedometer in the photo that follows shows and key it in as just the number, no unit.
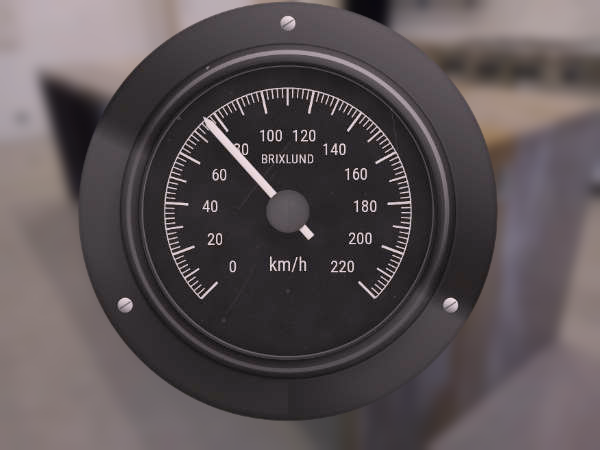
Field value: 76
